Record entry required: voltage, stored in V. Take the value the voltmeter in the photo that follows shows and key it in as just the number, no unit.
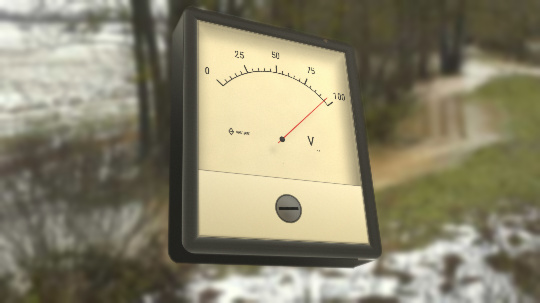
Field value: 95
